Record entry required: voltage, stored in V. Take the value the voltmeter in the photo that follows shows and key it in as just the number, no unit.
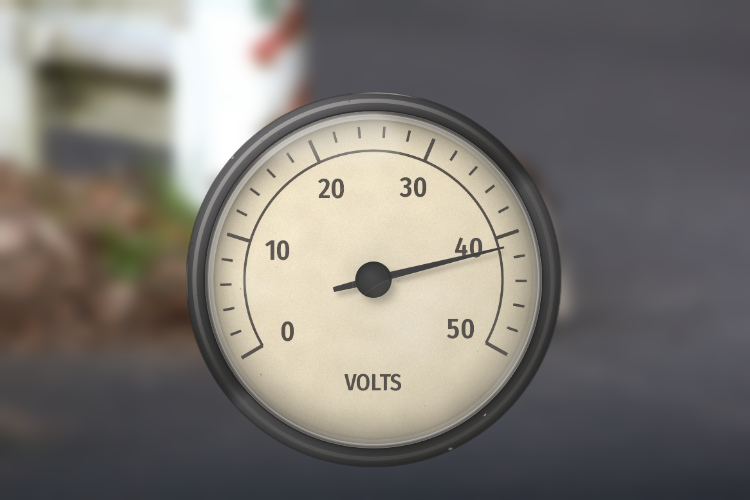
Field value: 41
